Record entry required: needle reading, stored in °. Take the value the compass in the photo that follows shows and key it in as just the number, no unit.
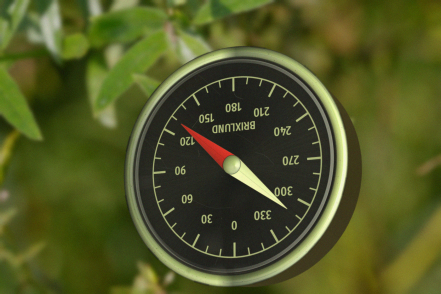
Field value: 130
